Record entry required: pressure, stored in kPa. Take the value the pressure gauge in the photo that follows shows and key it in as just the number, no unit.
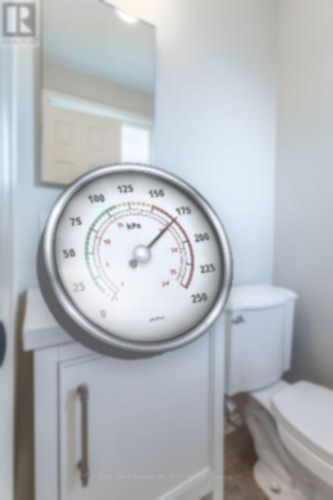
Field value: 175
